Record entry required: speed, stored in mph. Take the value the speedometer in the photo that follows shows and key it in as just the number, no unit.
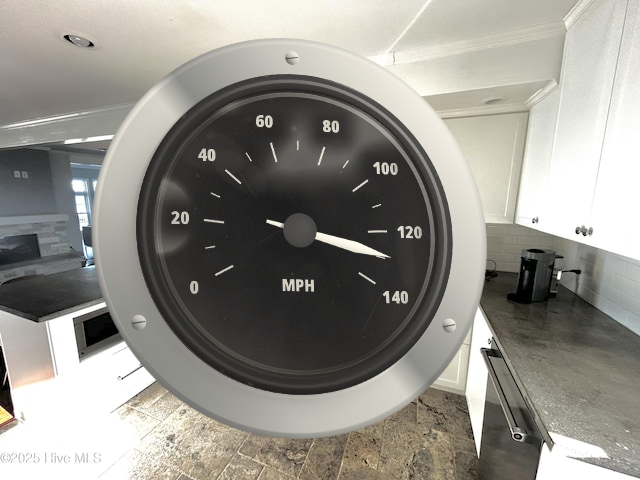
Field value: 130
